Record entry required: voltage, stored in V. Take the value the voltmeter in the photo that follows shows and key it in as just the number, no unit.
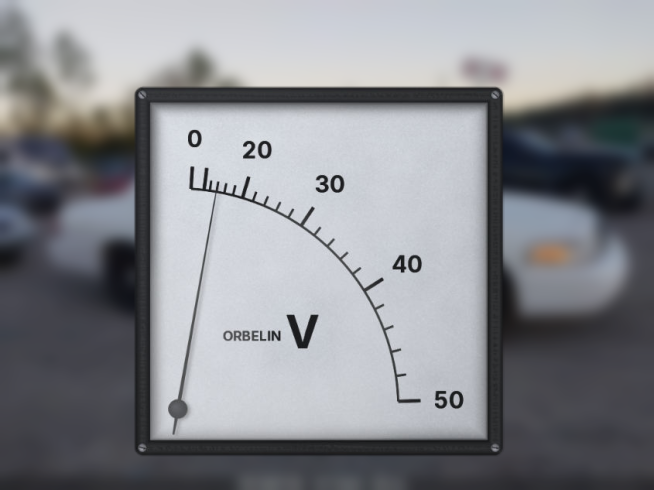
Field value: 14
